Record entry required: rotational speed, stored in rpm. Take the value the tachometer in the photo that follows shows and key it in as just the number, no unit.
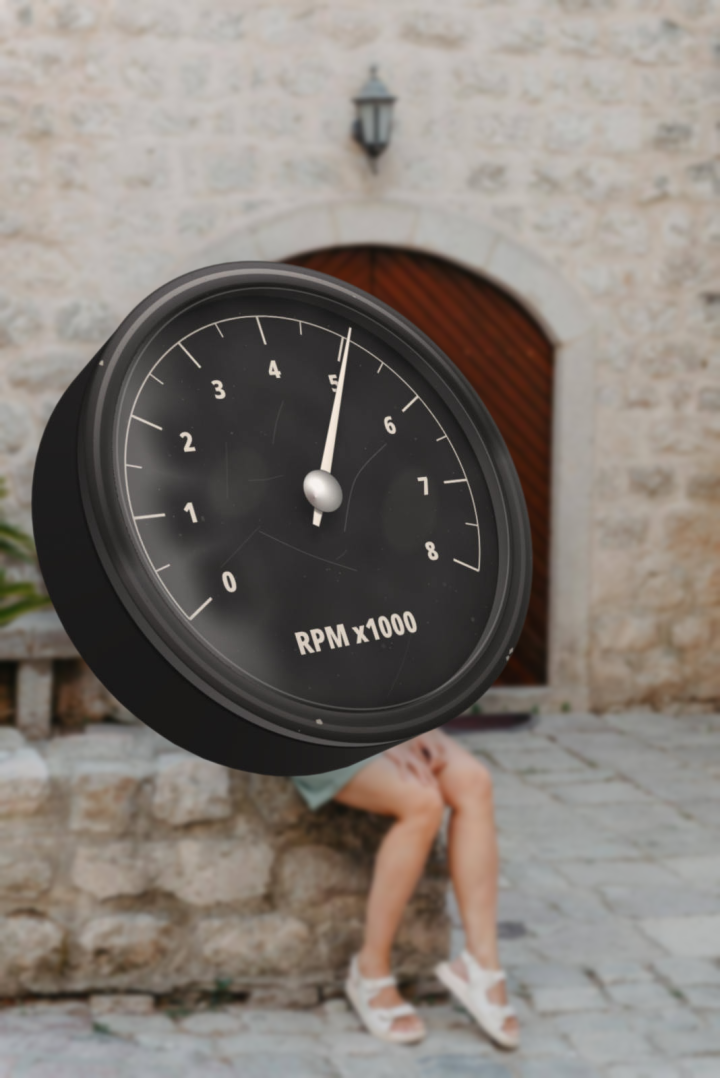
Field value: 5000
